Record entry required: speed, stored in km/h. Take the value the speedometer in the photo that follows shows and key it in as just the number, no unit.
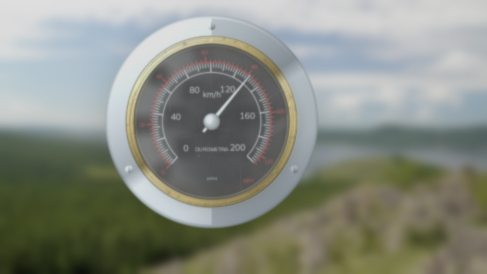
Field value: 130
